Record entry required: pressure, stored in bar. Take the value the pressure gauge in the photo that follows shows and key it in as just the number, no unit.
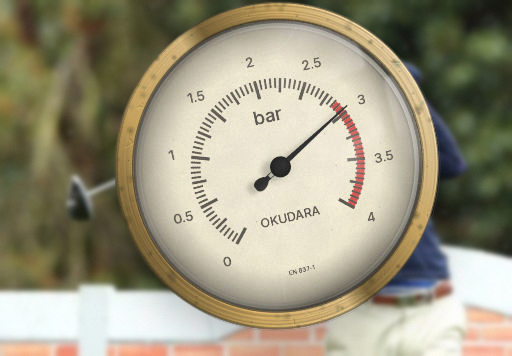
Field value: 2.95
